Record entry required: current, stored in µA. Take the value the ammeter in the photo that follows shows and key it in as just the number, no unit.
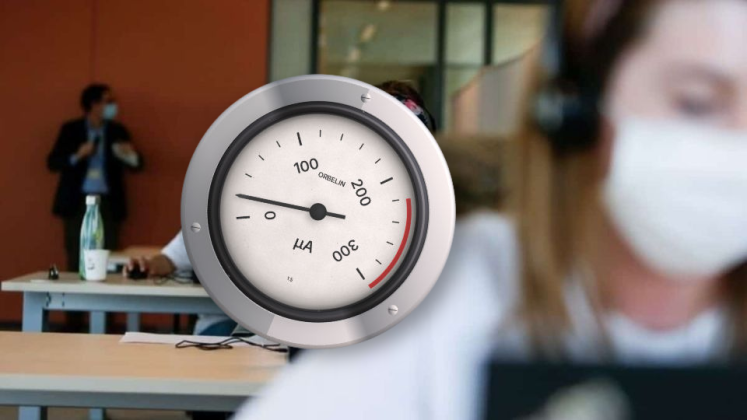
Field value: 20
